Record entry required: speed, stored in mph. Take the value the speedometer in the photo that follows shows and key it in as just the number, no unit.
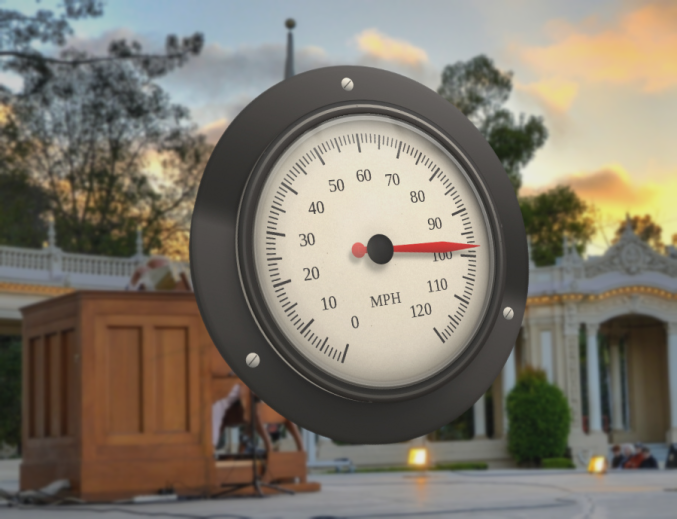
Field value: 98
